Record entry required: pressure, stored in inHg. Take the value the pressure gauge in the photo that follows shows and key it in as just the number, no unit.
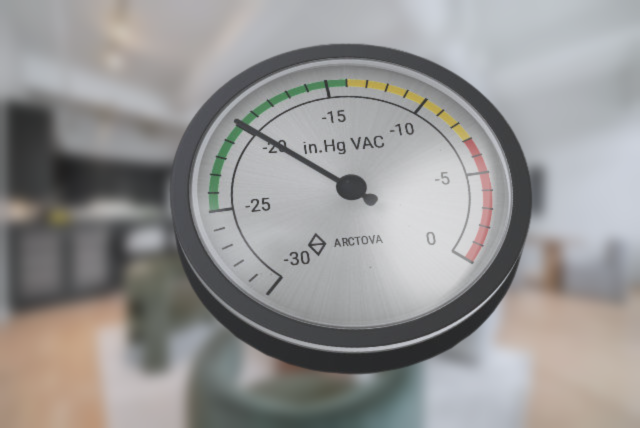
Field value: -20
